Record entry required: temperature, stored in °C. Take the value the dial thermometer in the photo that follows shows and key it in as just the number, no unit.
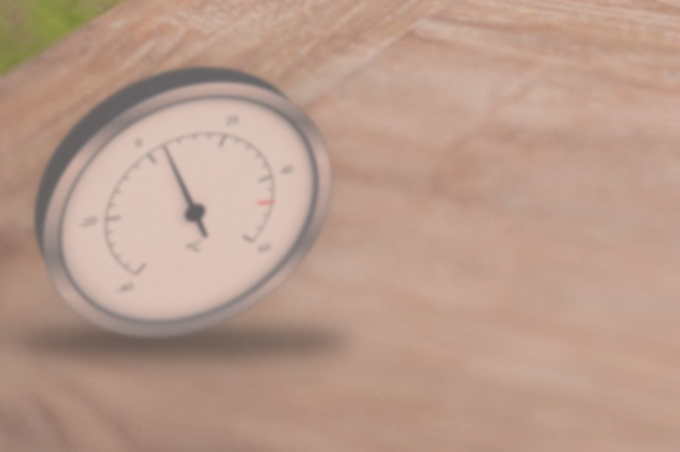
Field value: 4
